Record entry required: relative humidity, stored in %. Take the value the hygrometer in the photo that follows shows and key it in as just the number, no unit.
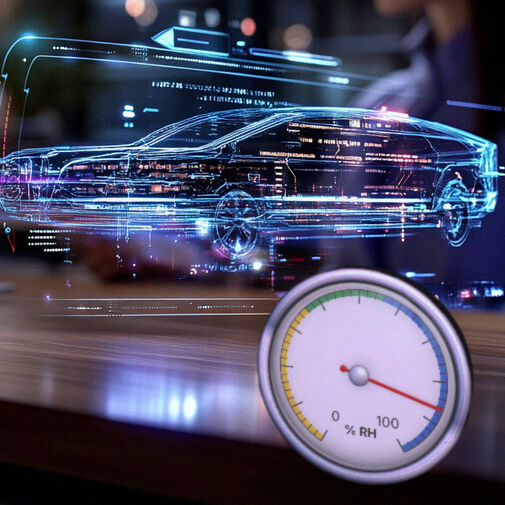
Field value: 86
